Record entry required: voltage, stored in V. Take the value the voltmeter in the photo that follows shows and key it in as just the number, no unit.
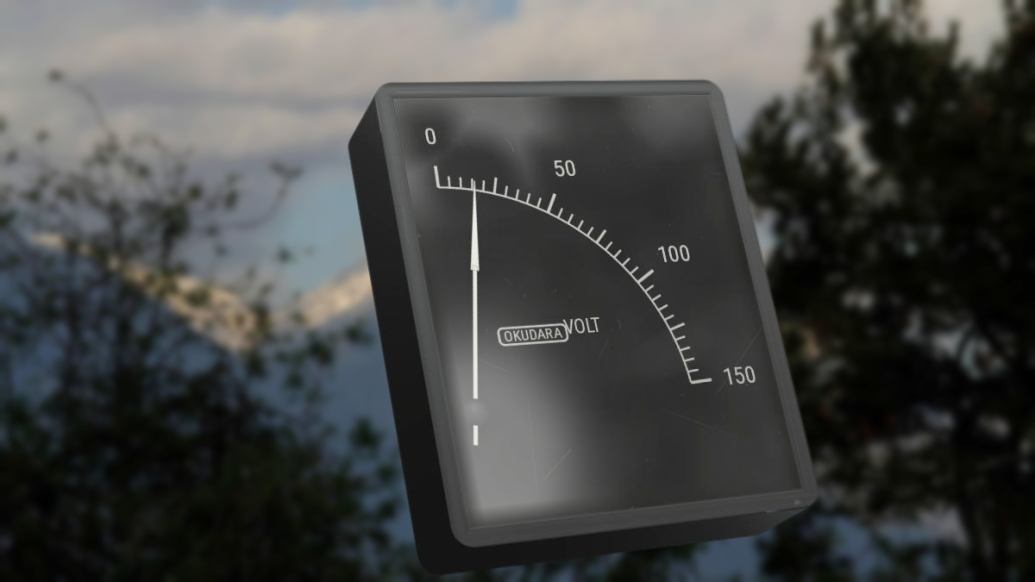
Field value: 15
